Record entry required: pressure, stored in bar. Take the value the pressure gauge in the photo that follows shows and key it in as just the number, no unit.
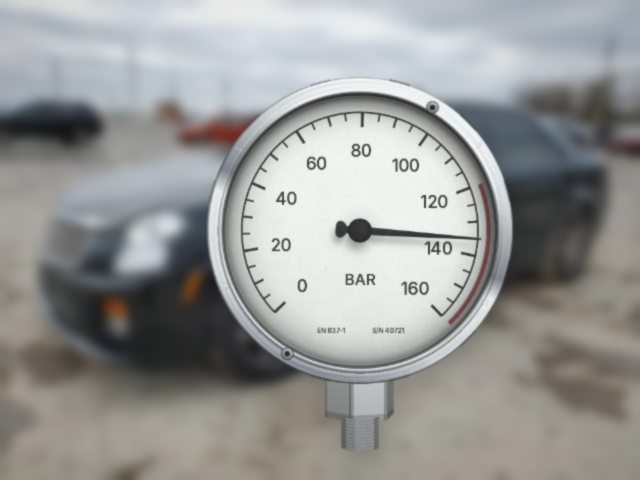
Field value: 135
